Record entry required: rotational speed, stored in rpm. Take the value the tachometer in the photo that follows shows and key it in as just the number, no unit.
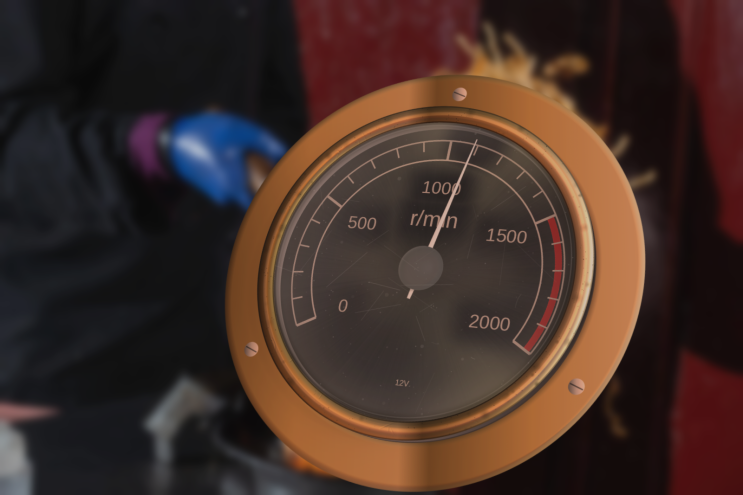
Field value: 1100
